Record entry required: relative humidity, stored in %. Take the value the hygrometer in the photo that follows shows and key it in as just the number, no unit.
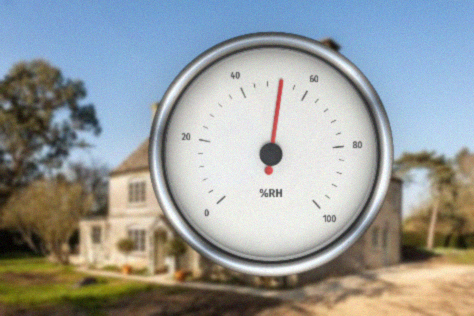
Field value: 52
